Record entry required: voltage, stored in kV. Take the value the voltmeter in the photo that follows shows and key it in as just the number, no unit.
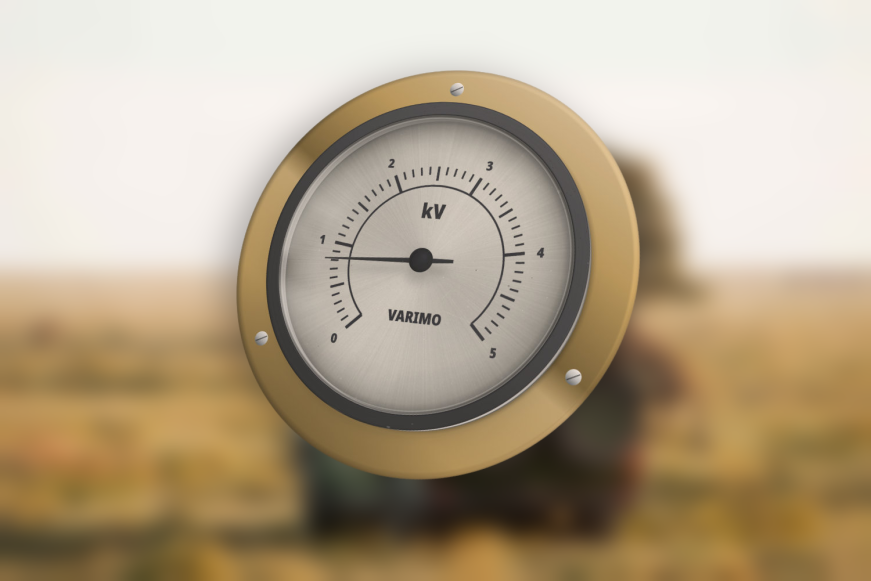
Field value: 0.8
